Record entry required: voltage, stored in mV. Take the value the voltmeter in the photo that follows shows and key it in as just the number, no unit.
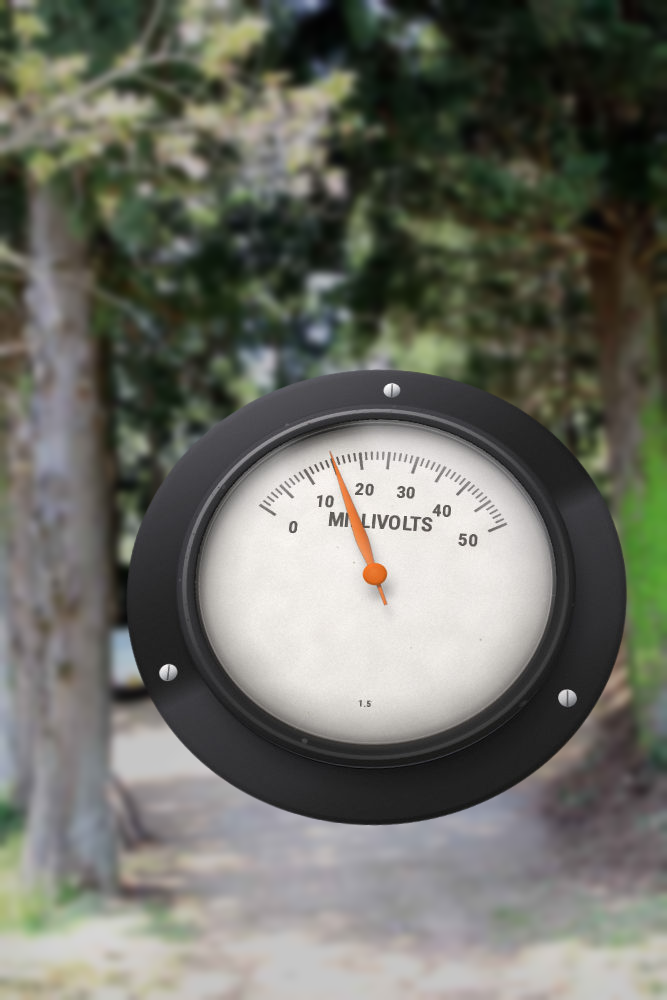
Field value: 15
